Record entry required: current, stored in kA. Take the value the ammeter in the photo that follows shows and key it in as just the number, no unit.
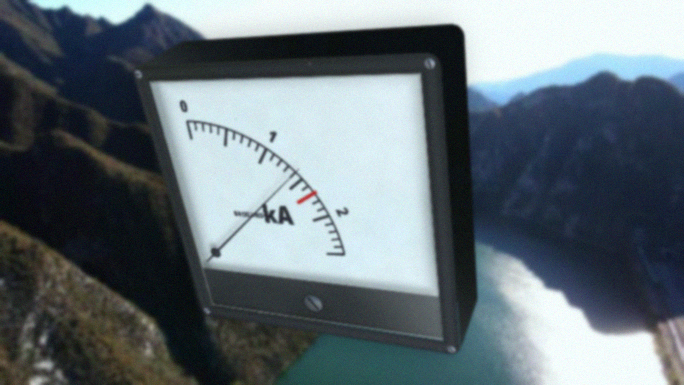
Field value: 1.4
